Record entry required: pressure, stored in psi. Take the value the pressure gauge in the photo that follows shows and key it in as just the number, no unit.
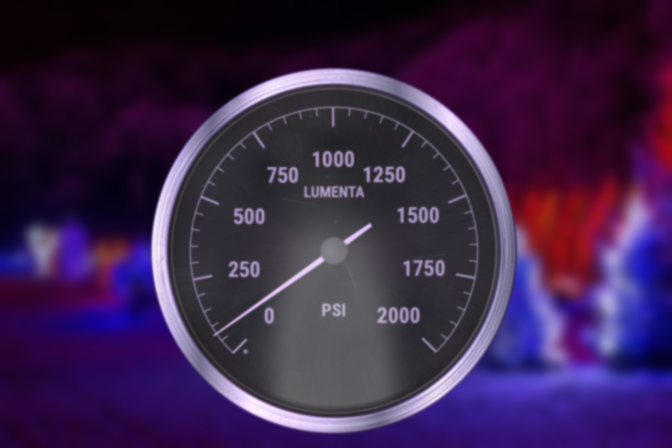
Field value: 75
